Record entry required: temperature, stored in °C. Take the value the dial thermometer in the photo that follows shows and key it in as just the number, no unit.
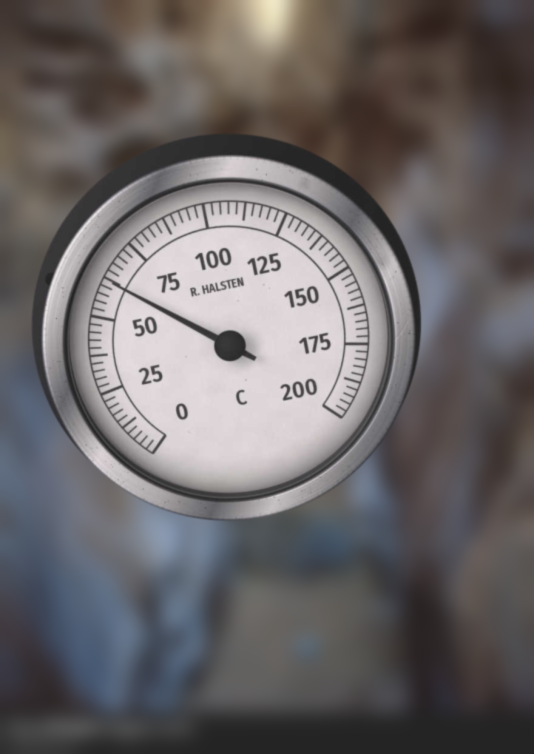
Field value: 62.5
